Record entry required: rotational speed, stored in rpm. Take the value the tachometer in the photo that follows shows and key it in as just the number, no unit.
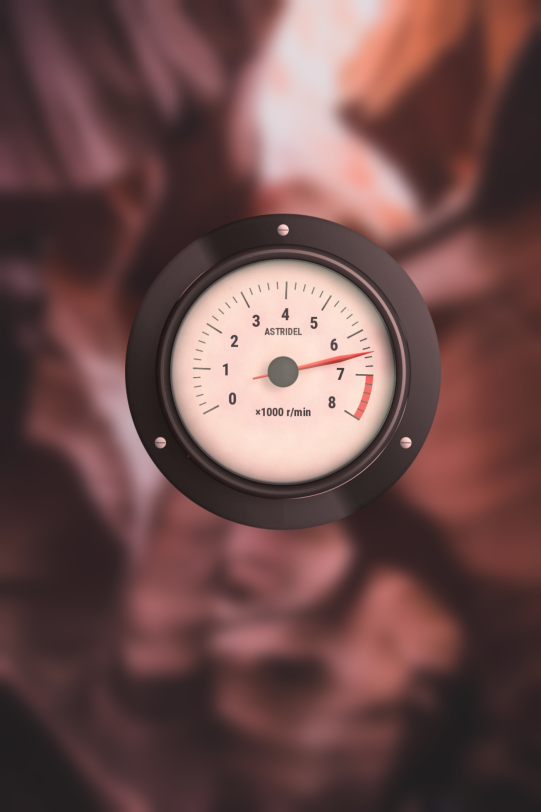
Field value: 6500
